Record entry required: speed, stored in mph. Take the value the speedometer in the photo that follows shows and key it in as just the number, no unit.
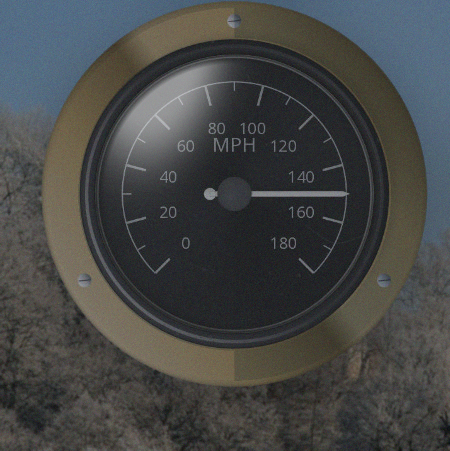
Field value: 150
